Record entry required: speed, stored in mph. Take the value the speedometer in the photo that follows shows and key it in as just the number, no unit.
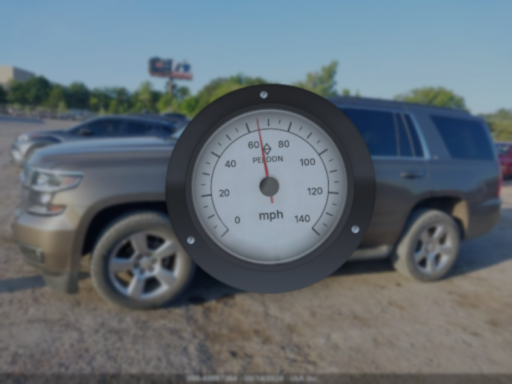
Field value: 65
